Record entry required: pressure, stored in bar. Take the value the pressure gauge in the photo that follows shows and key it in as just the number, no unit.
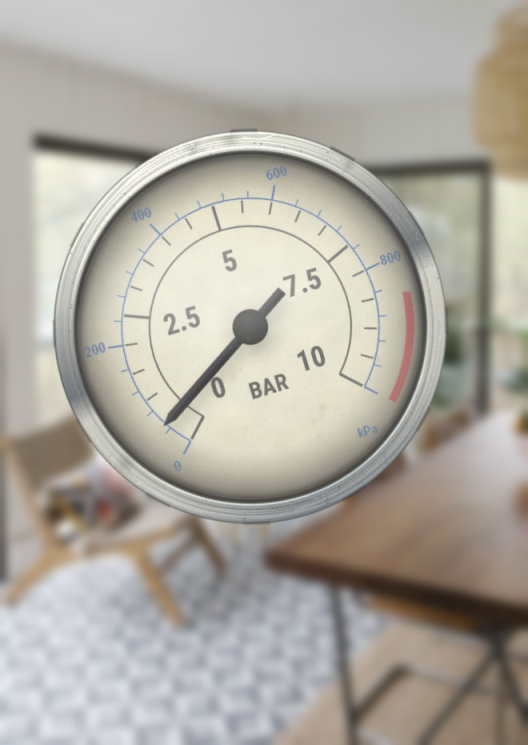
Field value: 0.5
